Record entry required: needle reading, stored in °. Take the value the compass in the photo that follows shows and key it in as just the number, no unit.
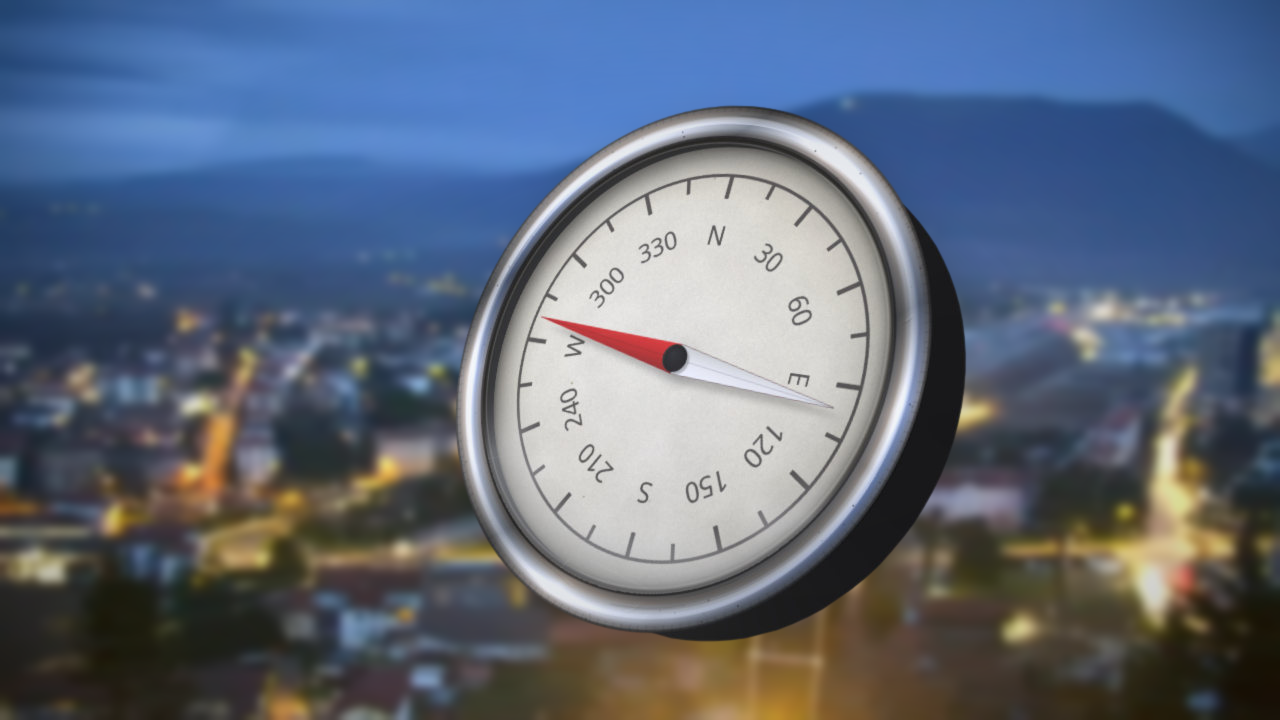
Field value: 277.5
